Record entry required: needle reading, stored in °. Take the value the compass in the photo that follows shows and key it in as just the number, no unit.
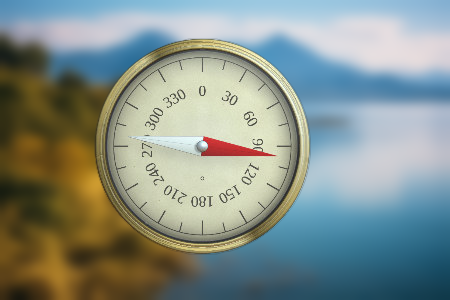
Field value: 97.5
